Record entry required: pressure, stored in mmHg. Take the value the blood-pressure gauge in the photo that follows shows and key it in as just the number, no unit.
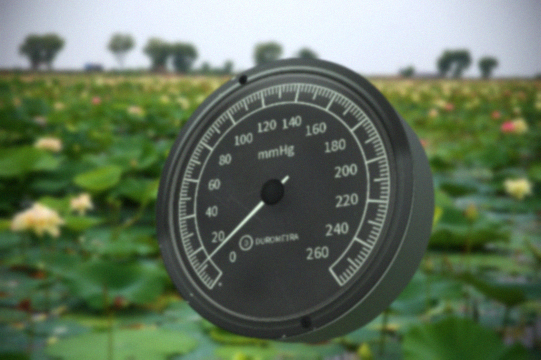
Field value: 10
